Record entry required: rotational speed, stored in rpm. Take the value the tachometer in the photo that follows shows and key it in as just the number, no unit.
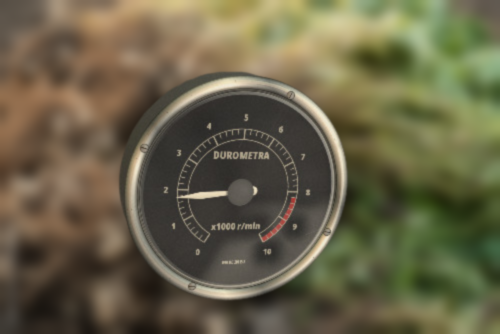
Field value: 1800
